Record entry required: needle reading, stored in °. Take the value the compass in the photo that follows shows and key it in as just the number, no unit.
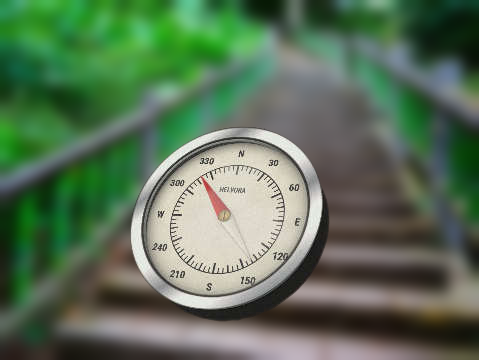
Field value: 320
